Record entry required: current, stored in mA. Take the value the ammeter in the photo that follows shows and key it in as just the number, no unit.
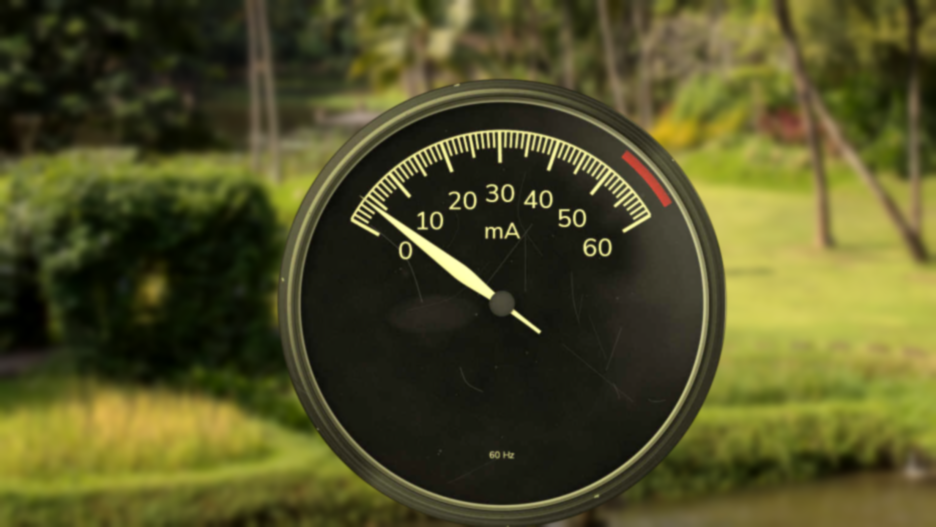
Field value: 4
